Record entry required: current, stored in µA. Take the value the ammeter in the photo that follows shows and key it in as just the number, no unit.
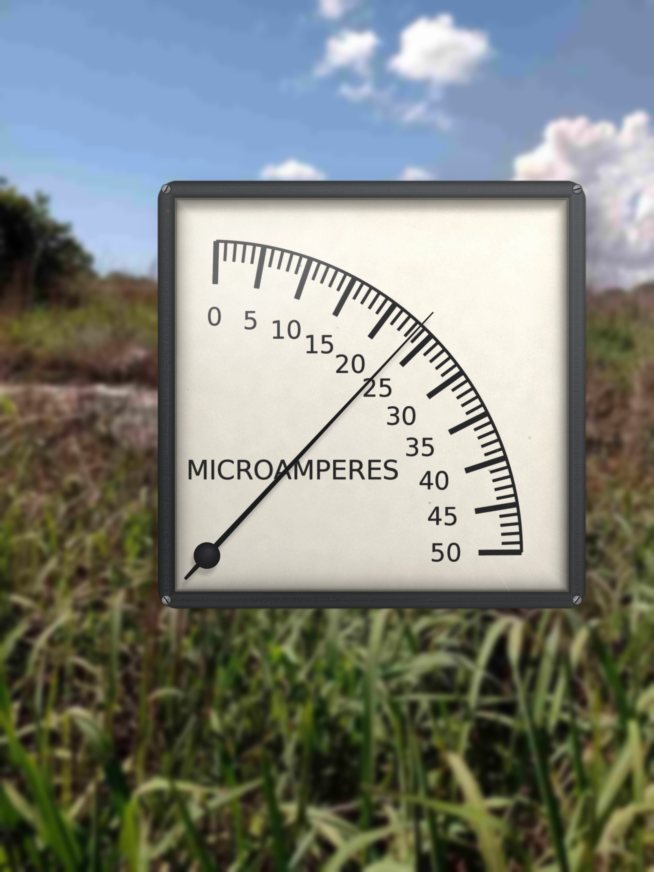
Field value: 23.5
